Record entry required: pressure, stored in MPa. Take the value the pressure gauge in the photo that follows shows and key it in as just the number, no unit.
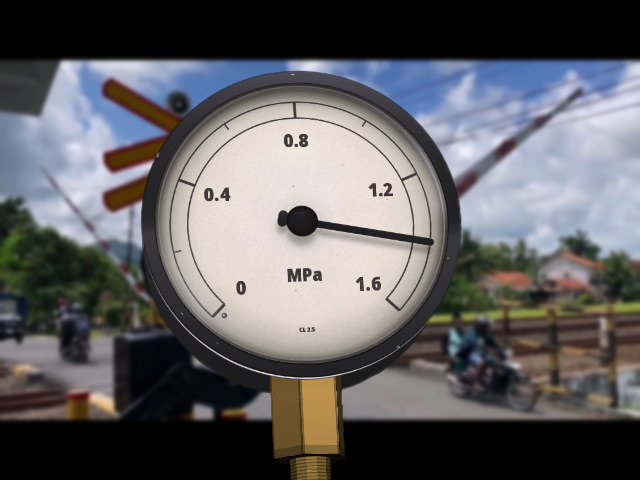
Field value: 1.4
